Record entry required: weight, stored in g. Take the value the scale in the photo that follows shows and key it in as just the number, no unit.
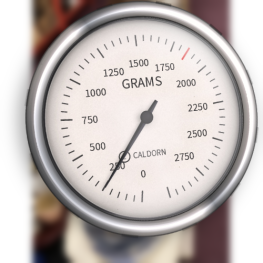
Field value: 250
